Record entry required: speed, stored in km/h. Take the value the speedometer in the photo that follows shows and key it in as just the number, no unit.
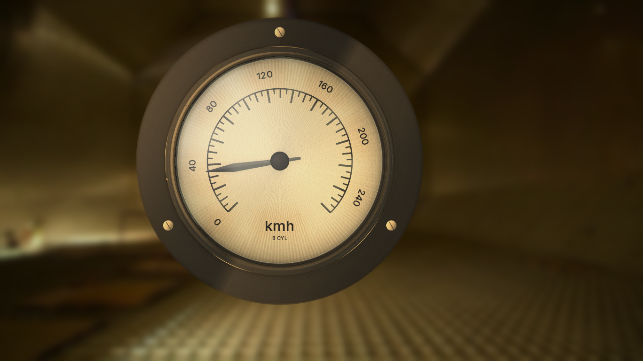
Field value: 35
